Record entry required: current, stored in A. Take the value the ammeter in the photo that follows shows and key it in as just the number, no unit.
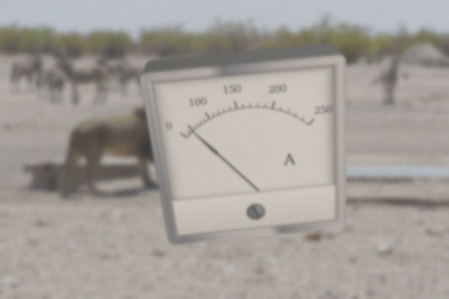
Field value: 50
